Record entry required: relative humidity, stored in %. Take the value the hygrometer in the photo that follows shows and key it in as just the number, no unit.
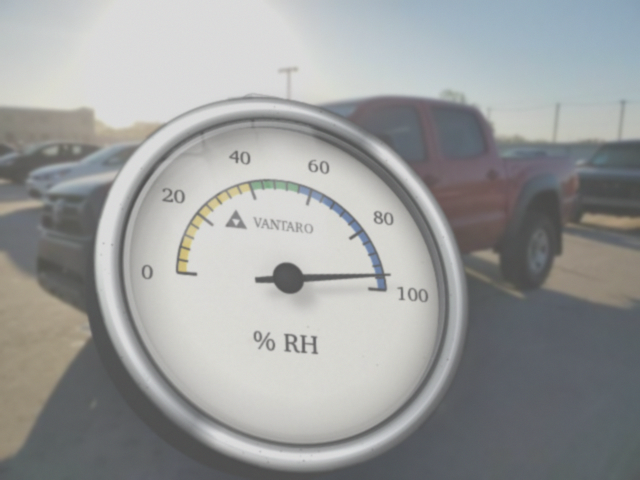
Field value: 96
